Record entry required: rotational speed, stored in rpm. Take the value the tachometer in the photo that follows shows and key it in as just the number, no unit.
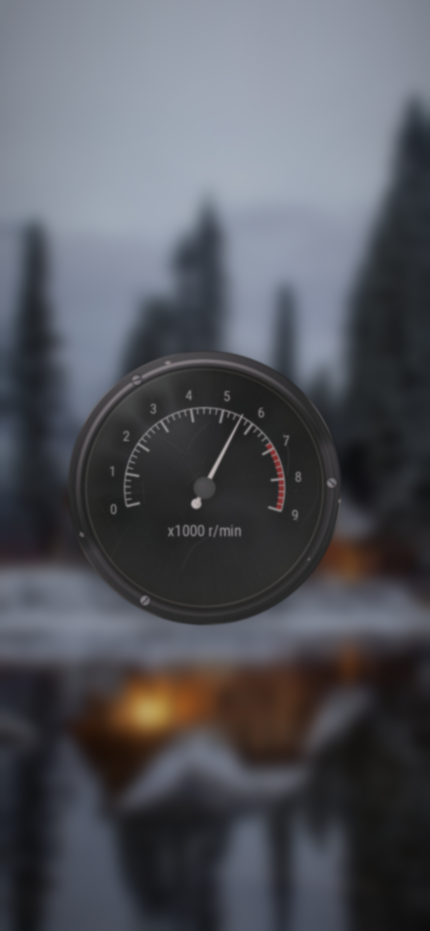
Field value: 5600
